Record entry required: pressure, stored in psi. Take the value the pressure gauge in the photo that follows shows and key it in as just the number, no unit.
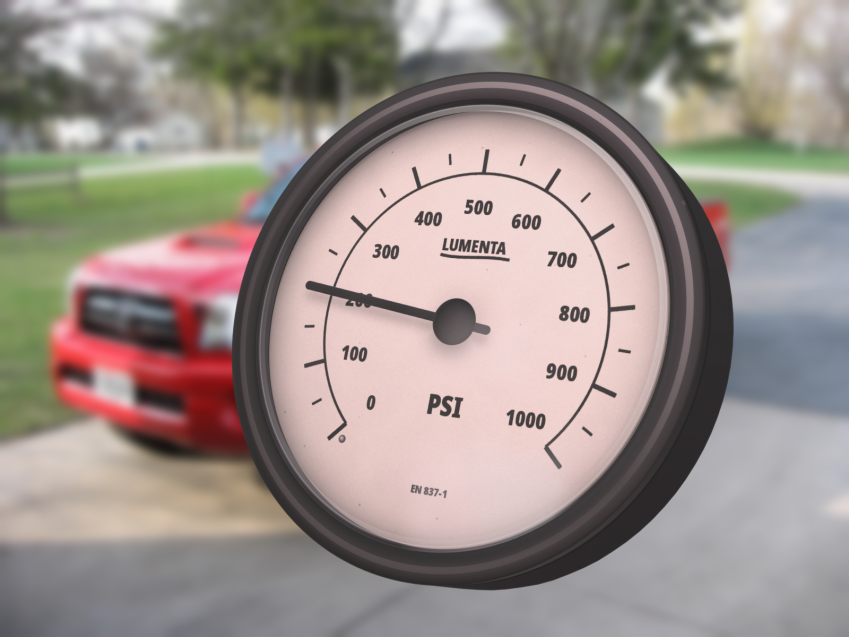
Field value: 200
